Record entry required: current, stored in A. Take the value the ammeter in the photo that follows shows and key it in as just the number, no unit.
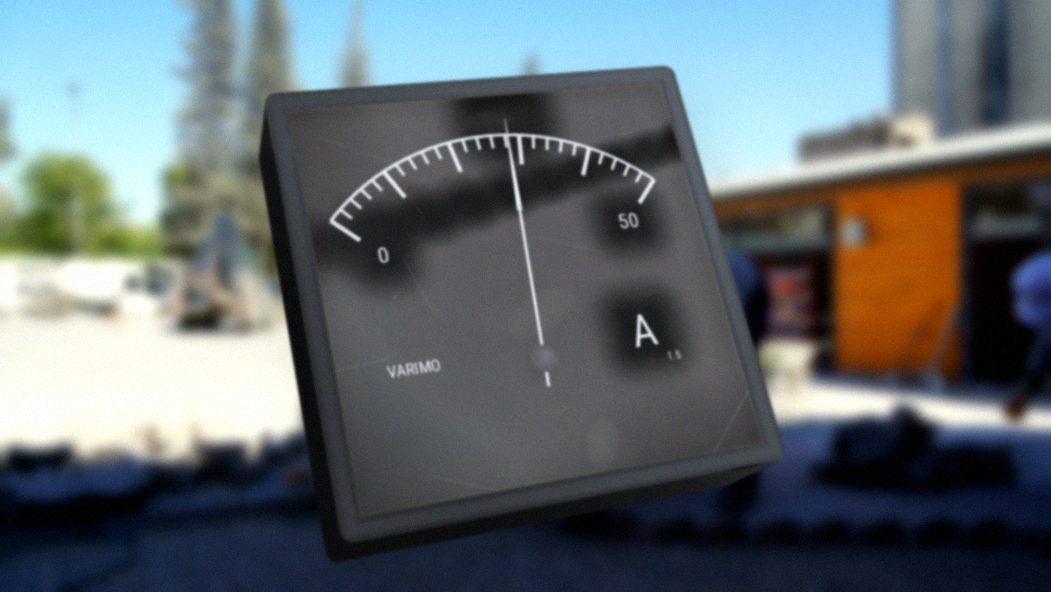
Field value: 28
